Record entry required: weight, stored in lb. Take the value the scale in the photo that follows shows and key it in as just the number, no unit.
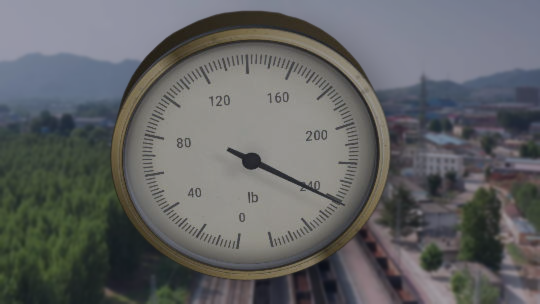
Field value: 240
